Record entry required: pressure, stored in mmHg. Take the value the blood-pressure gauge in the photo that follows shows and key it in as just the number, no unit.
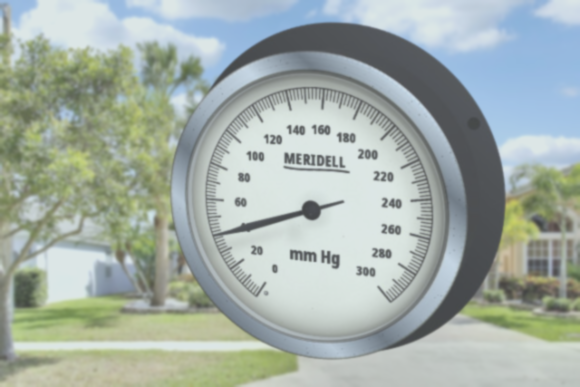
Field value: 40
